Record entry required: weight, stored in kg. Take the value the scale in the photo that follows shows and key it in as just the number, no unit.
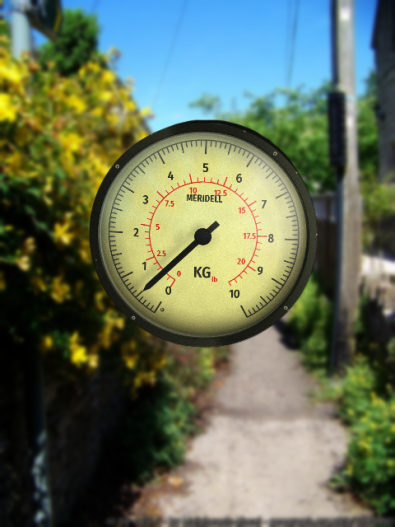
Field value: 0.5
